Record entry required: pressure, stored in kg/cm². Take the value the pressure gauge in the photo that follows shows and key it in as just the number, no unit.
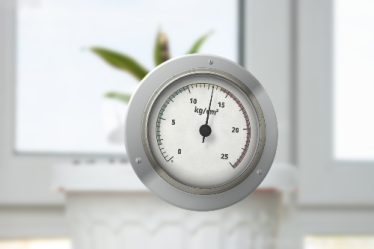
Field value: 13
